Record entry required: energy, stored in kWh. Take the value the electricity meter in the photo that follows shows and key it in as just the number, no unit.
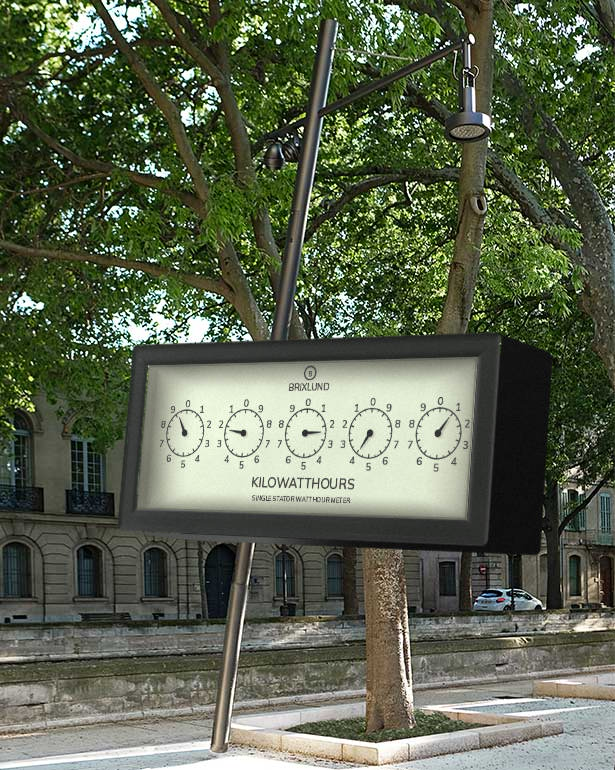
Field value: 92241
